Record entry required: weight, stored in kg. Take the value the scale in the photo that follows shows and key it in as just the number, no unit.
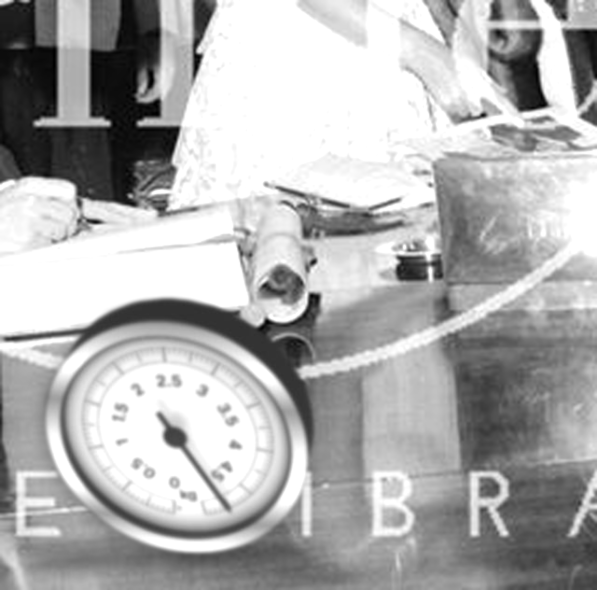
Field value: 4.75
